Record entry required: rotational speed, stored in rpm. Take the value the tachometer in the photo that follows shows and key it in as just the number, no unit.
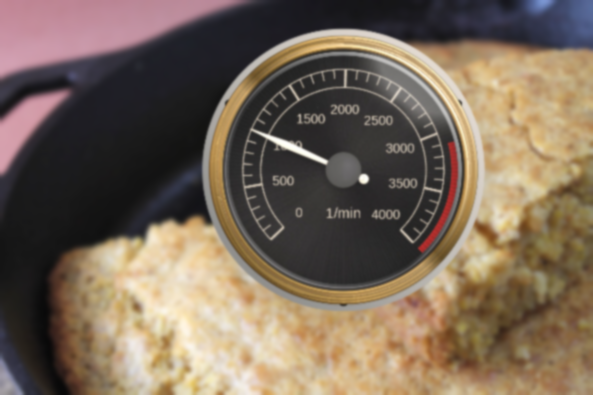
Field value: 1000
